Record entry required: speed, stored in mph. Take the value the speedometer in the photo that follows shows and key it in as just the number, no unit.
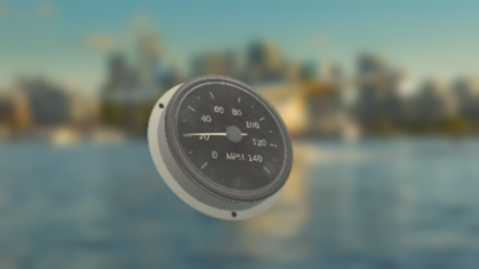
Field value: 20
